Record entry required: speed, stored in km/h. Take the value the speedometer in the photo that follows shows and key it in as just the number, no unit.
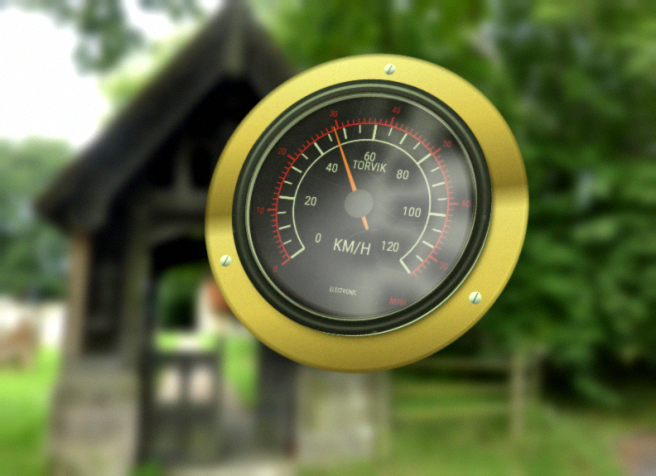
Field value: 47.5
